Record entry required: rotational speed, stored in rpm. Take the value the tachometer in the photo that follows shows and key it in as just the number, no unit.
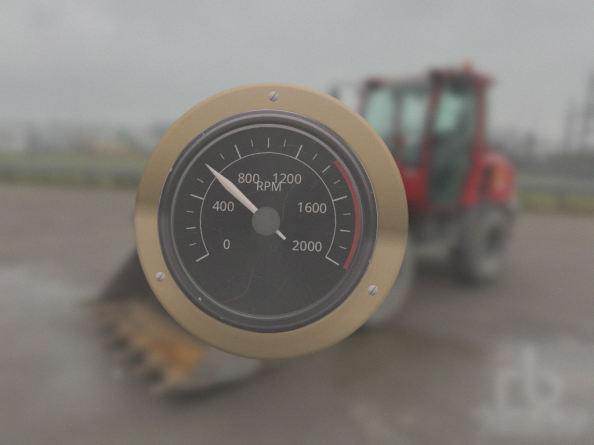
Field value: 600
